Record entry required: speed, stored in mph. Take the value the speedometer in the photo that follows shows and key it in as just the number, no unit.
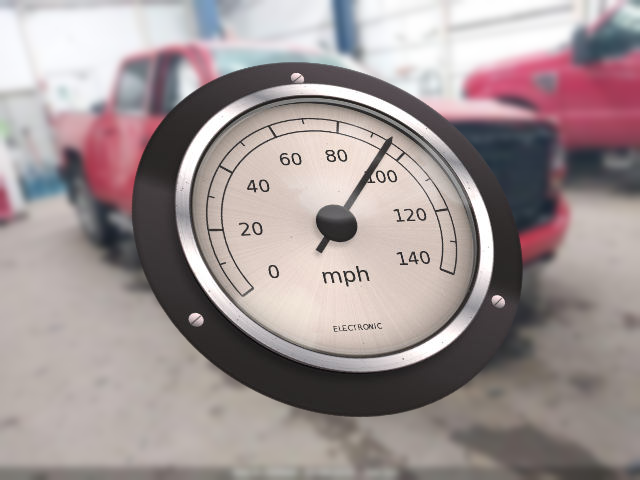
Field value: 95
